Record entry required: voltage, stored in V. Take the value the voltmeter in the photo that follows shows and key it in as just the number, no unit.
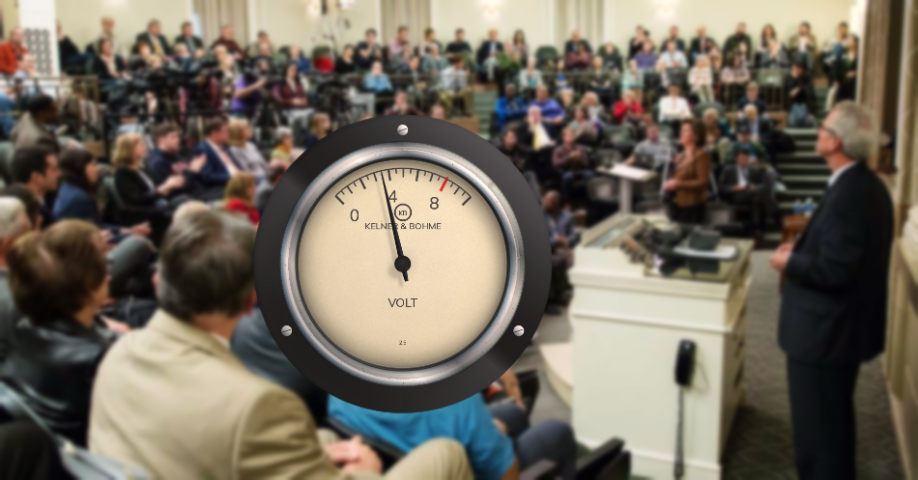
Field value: 3.5
